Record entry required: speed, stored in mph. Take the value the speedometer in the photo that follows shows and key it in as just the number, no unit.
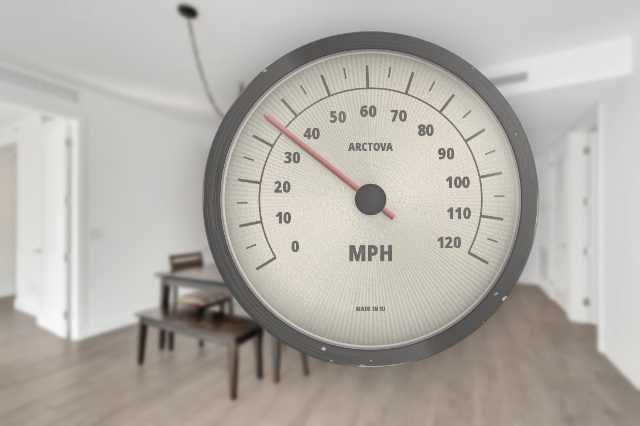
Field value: 35
